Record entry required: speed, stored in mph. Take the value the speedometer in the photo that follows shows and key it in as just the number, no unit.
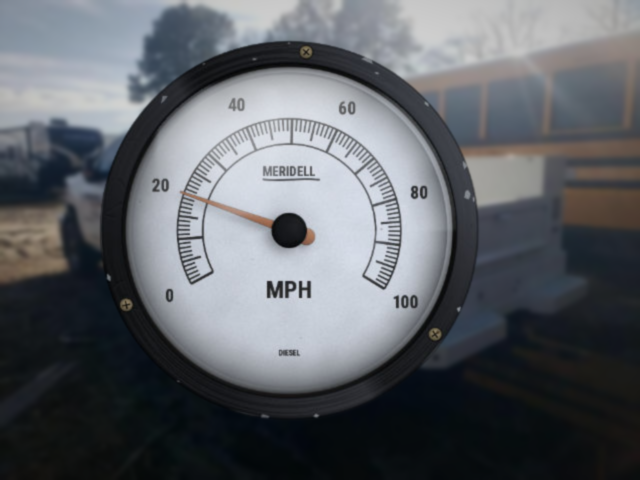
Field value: 20
